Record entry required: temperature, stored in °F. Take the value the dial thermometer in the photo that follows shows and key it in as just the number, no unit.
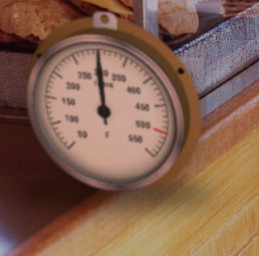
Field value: 300
